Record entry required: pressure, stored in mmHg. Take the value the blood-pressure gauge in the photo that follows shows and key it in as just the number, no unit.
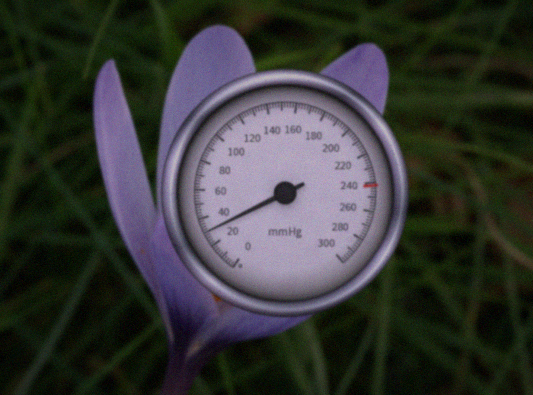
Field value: 30
